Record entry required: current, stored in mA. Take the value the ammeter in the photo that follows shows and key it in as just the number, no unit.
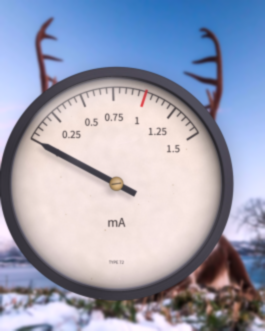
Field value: 0
